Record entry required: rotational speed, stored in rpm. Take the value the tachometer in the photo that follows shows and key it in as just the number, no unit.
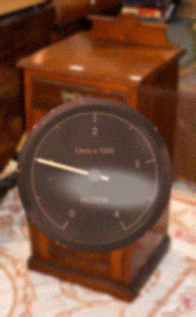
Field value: 1000
